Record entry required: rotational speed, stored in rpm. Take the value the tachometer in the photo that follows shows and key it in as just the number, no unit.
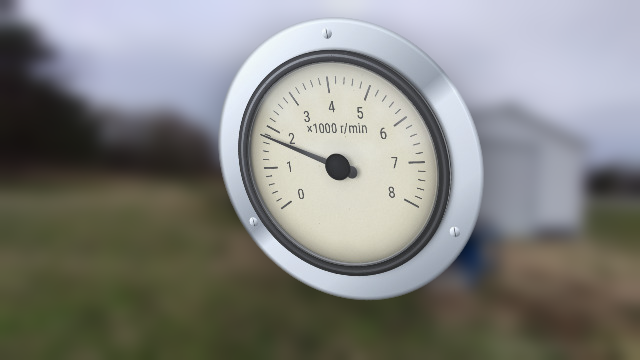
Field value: 1800
